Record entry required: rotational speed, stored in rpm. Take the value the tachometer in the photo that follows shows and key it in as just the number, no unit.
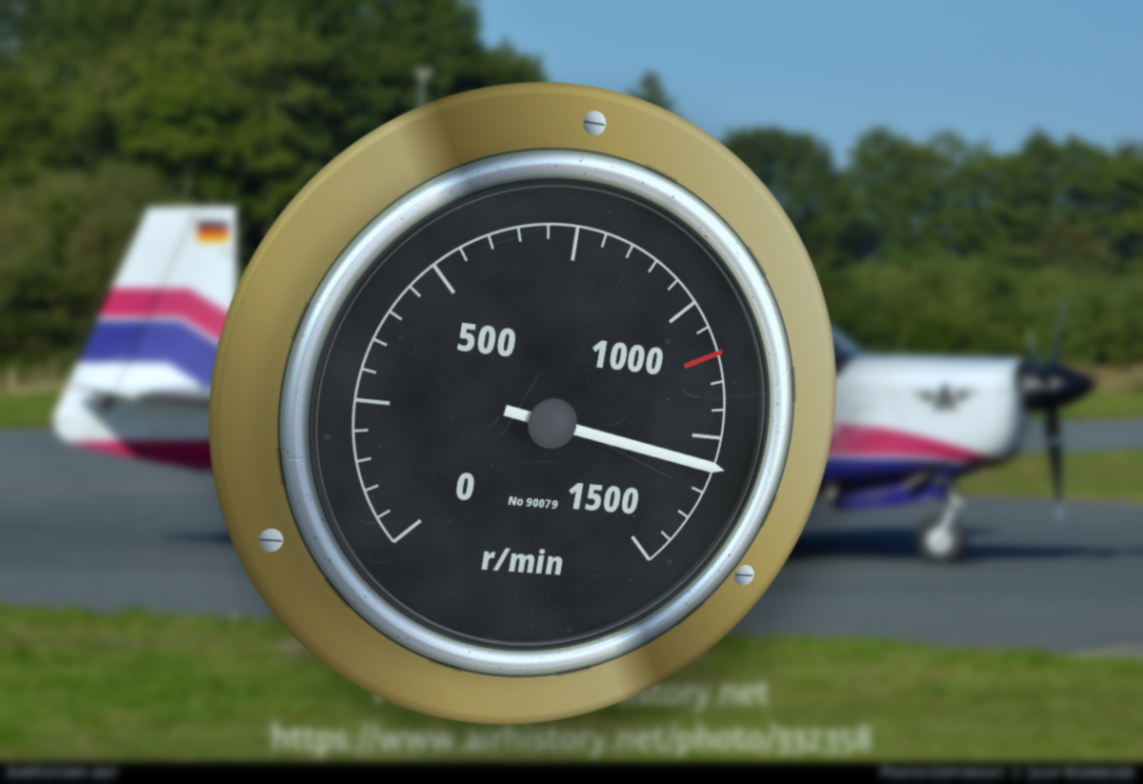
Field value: 1300
